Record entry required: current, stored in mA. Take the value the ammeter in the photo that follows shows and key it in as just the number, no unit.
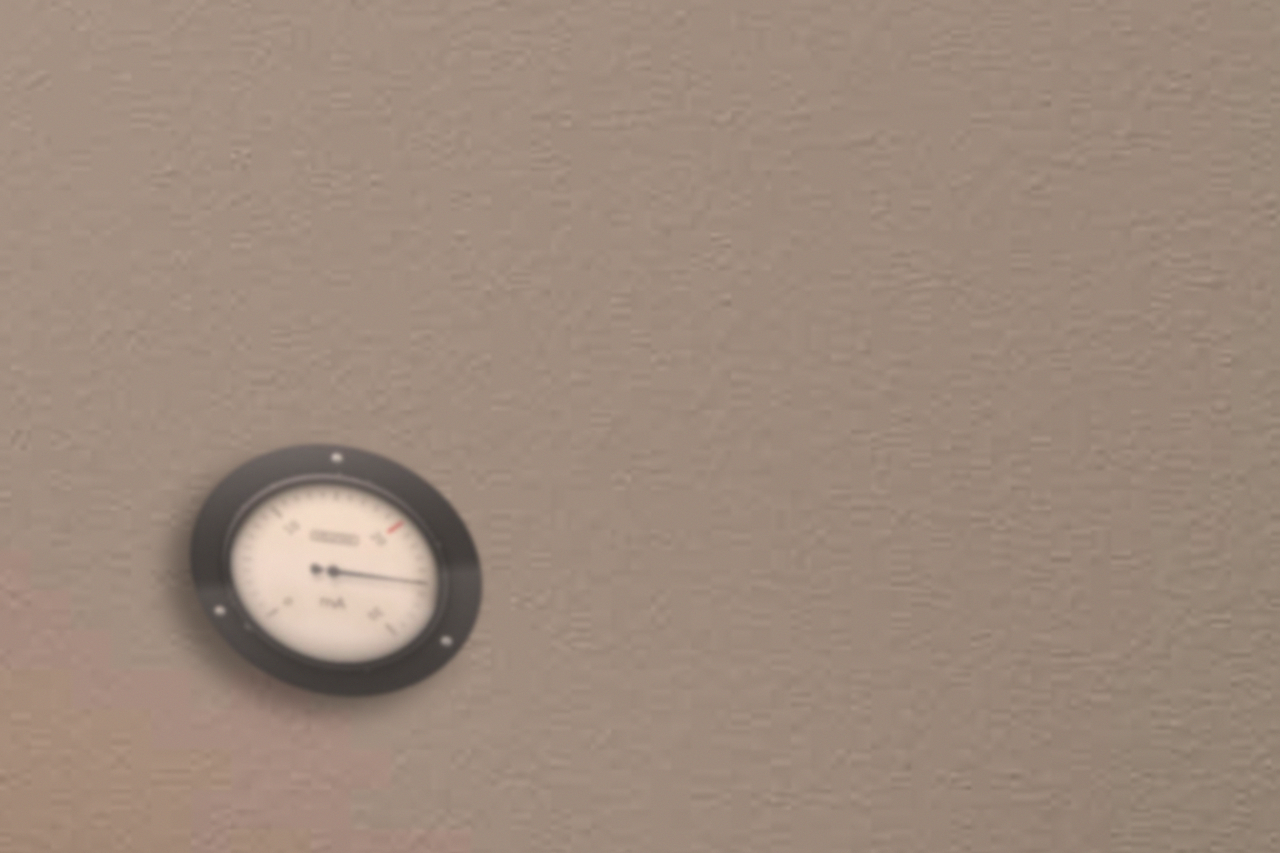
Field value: 25
